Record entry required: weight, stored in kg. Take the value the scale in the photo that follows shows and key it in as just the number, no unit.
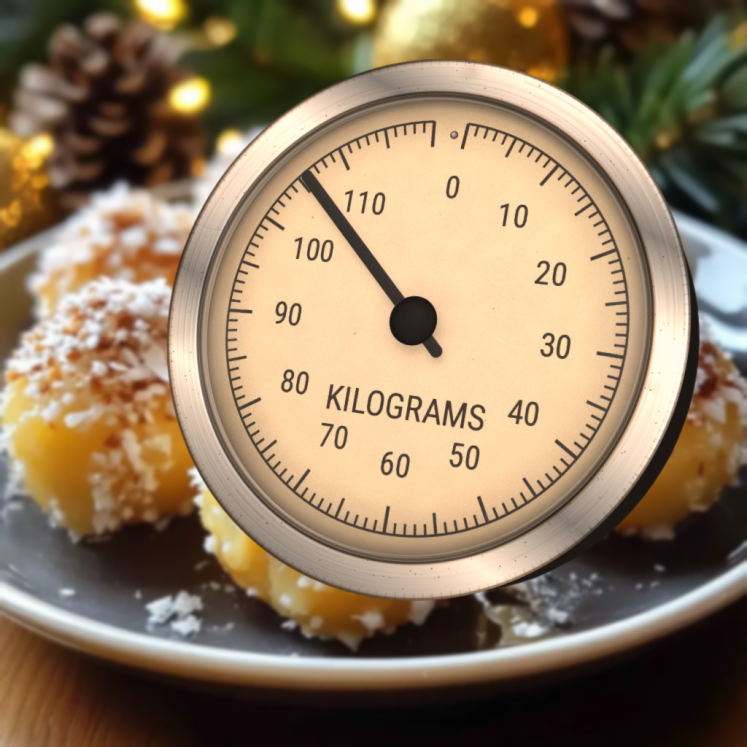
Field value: 106
